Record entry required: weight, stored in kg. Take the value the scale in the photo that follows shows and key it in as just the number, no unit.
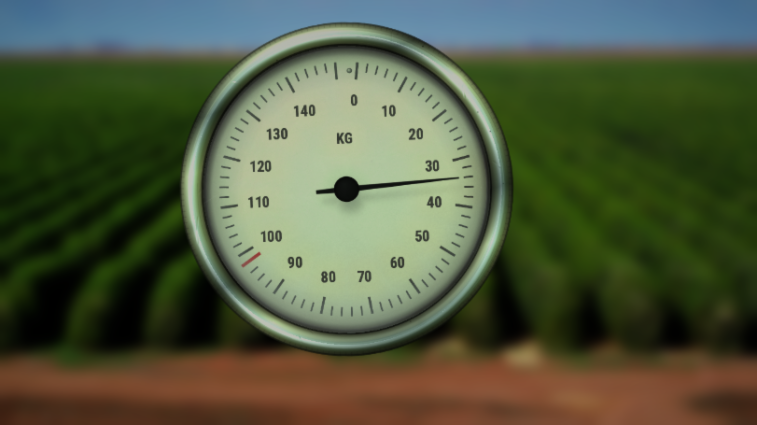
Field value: 34
